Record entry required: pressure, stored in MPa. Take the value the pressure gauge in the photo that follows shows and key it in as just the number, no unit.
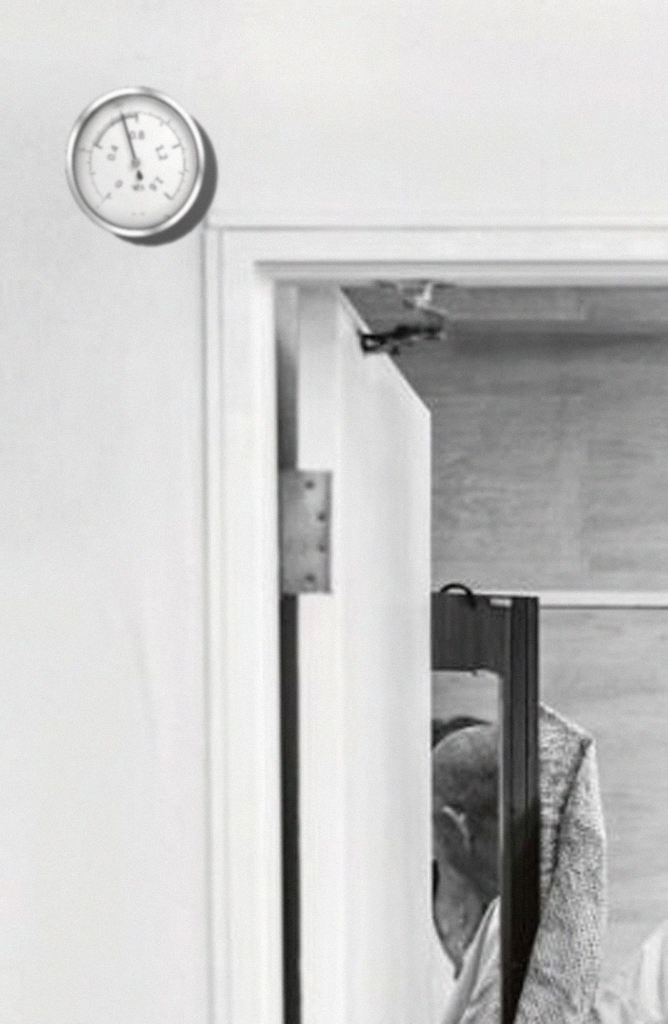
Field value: 0.7
